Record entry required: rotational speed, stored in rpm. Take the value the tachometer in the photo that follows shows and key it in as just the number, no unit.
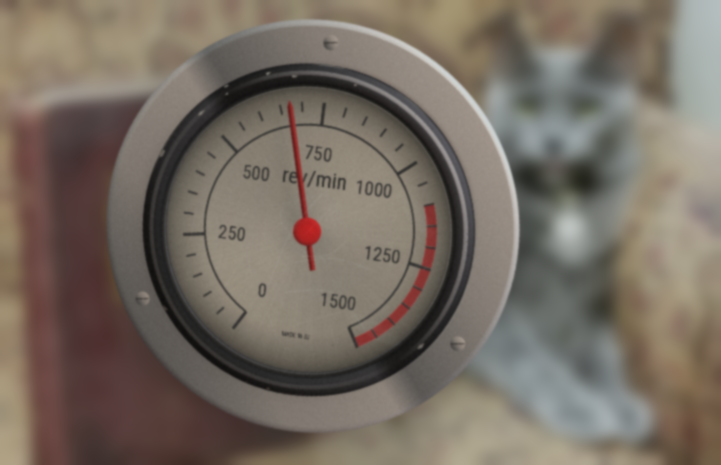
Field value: 675
